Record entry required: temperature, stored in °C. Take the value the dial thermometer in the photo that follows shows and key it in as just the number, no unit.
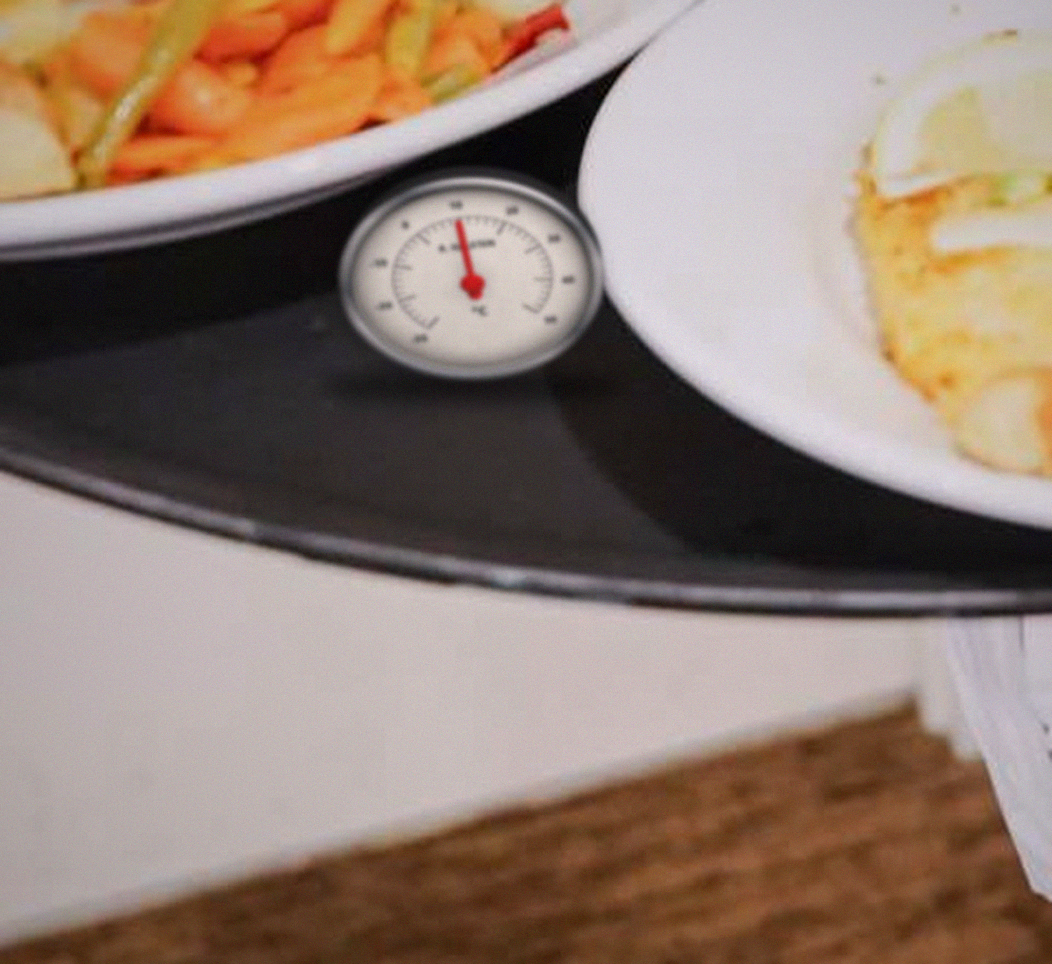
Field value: 10
